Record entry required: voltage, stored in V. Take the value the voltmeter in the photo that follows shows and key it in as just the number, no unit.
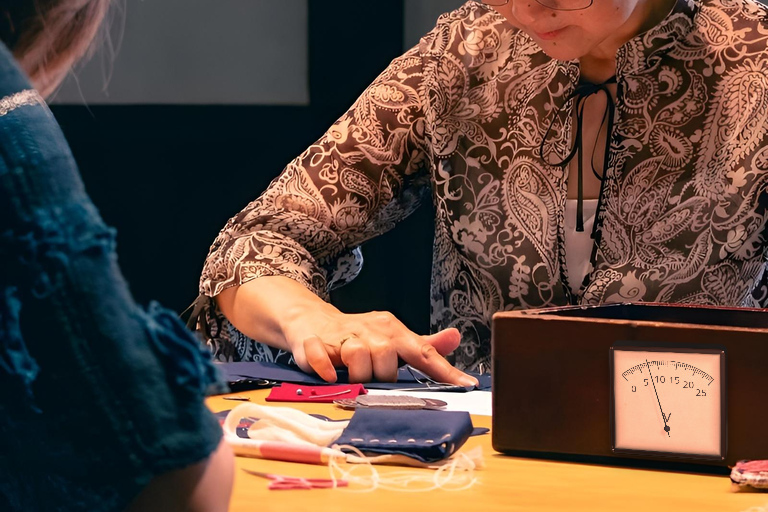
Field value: 7.5
